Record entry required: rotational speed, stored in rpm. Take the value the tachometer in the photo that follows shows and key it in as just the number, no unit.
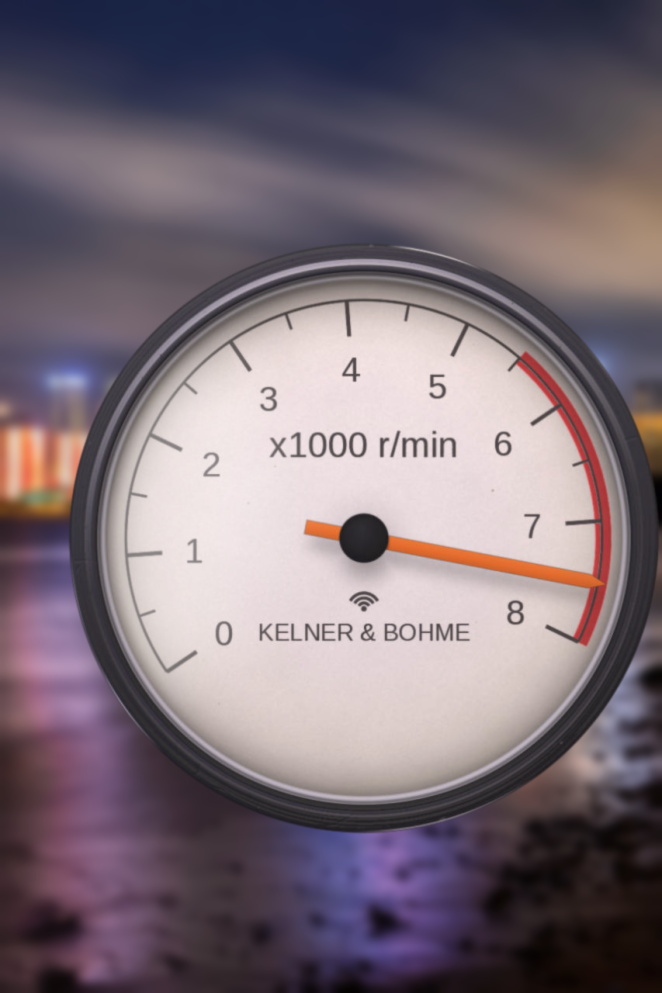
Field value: 7500
